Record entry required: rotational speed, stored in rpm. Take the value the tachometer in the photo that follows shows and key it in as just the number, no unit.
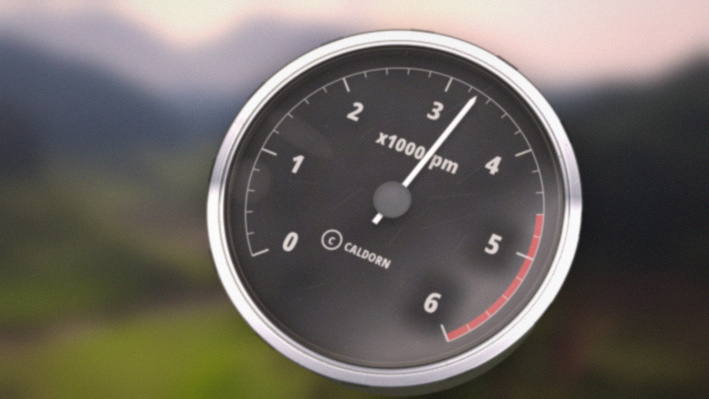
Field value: 3300
